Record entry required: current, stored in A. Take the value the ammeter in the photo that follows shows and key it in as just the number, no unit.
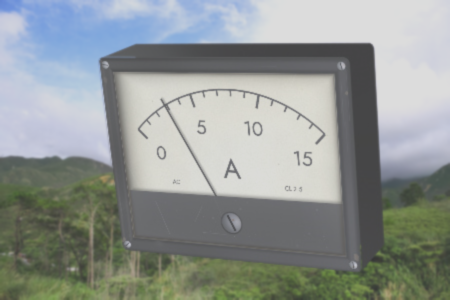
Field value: 3
